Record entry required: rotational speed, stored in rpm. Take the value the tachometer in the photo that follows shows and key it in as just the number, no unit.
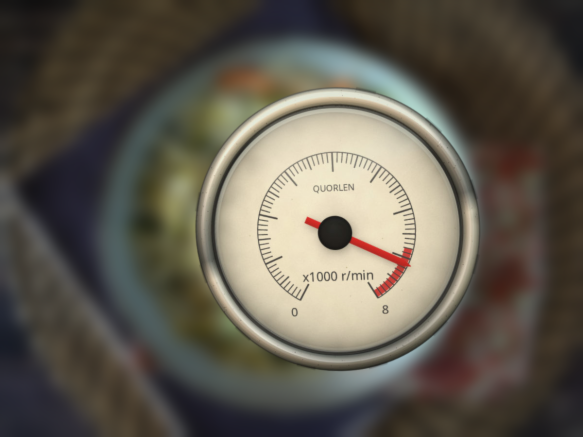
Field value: 7100
